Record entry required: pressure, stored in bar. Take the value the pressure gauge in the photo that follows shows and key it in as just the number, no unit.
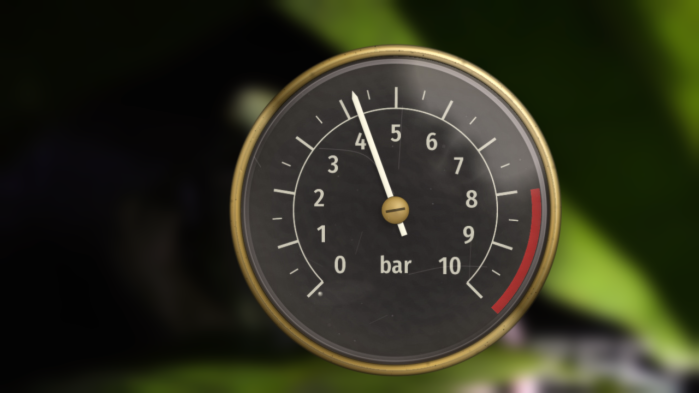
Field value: 4.25
